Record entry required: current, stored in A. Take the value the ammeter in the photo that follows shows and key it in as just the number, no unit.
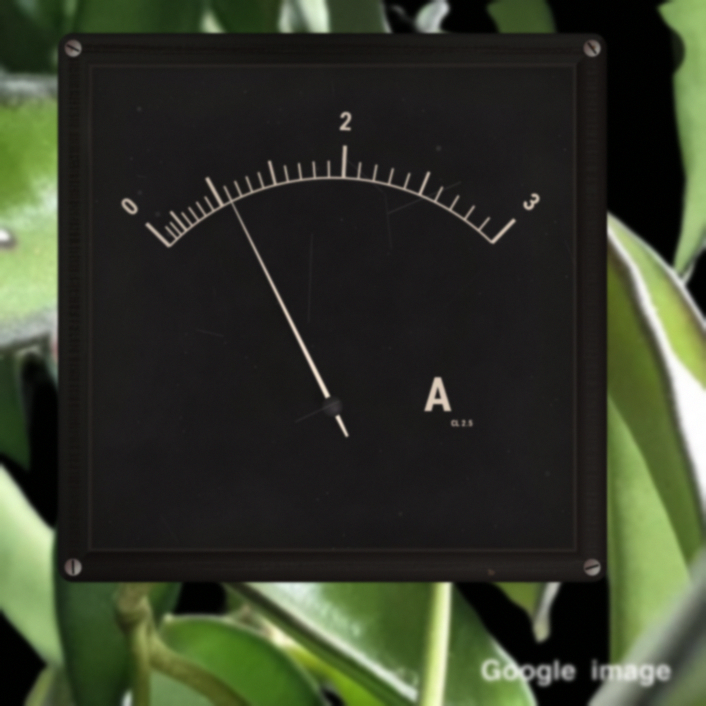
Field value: 1.1
